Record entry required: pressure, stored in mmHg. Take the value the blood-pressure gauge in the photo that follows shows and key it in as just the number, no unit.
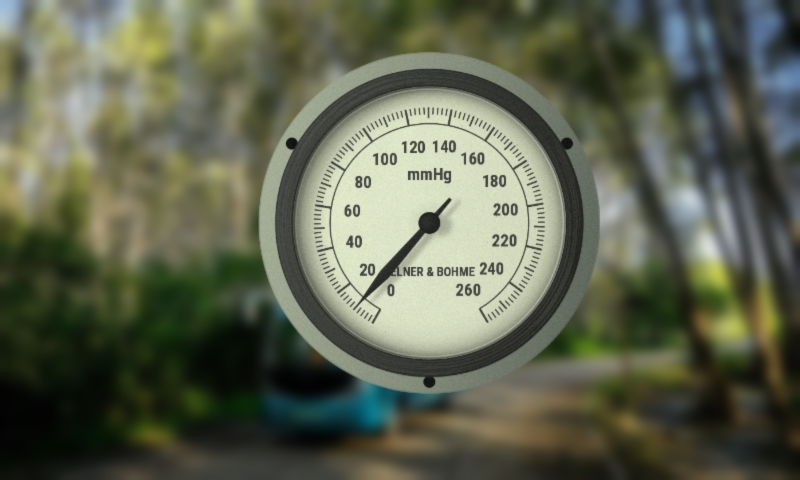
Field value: 10
